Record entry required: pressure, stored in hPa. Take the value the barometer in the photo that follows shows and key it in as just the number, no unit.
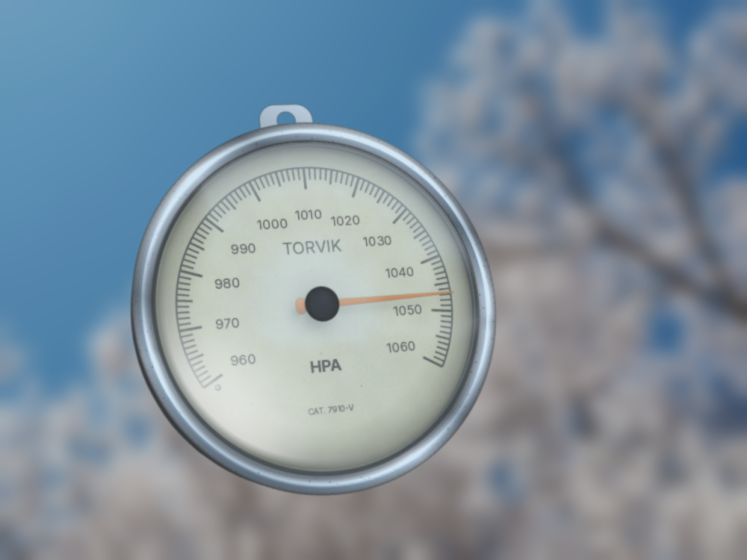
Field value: 1047
